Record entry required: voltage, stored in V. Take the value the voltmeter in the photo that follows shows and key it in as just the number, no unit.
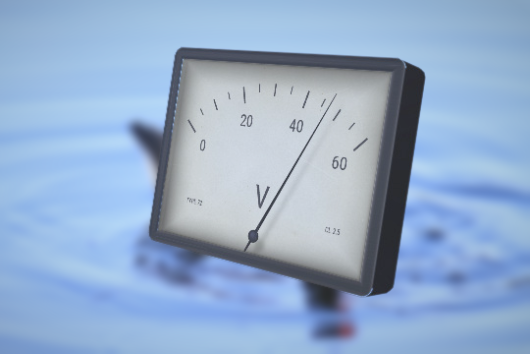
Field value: 47.5
